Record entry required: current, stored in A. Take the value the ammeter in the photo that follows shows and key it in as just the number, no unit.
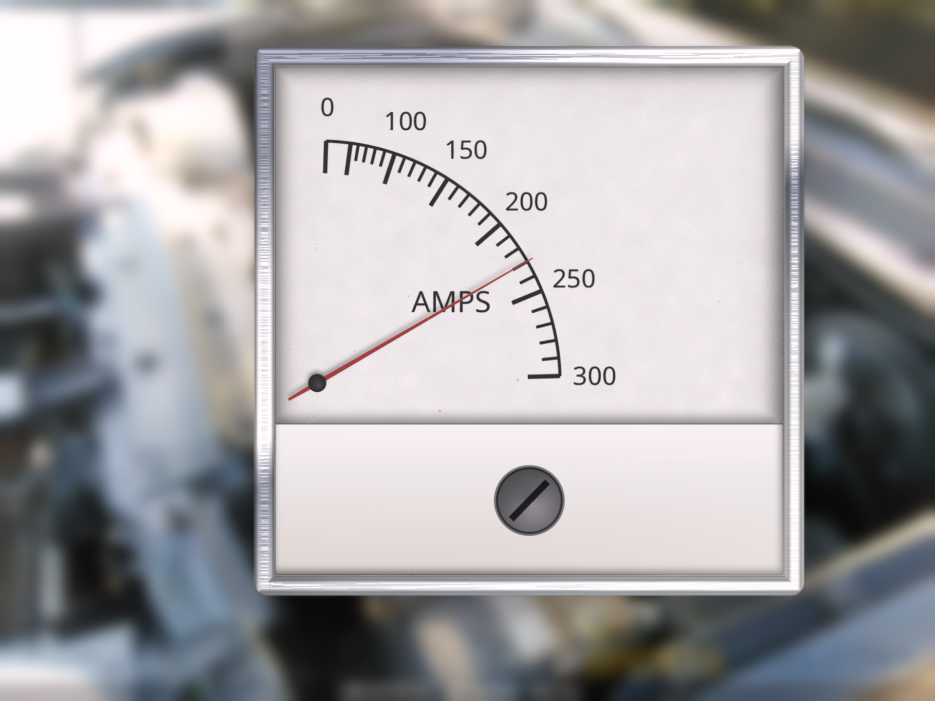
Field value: 230
